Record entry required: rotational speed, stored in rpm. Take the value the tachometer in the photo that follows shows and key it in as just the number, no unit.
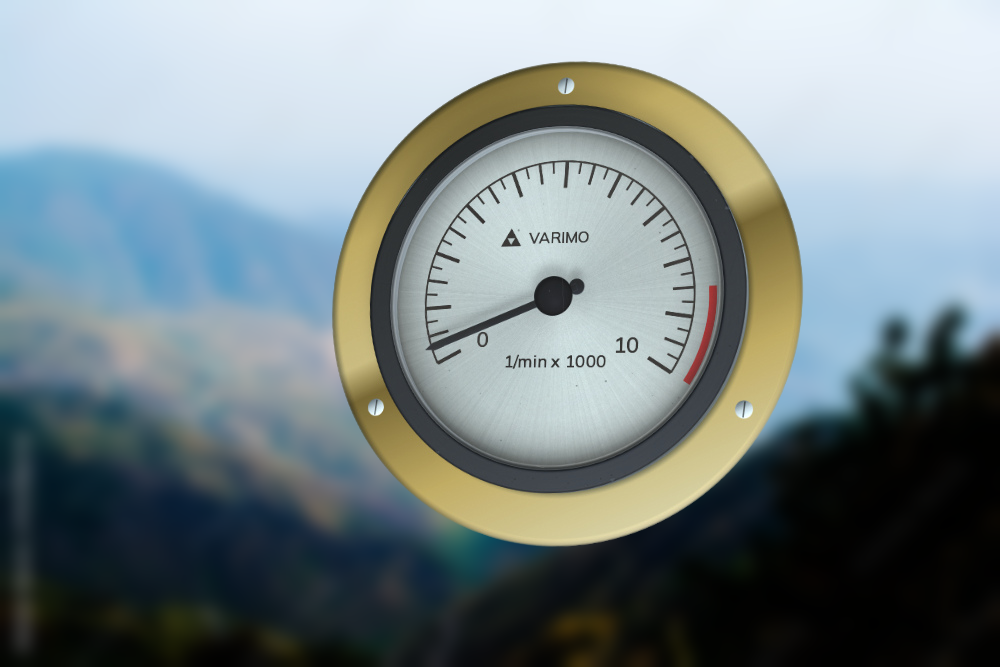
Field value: 250
